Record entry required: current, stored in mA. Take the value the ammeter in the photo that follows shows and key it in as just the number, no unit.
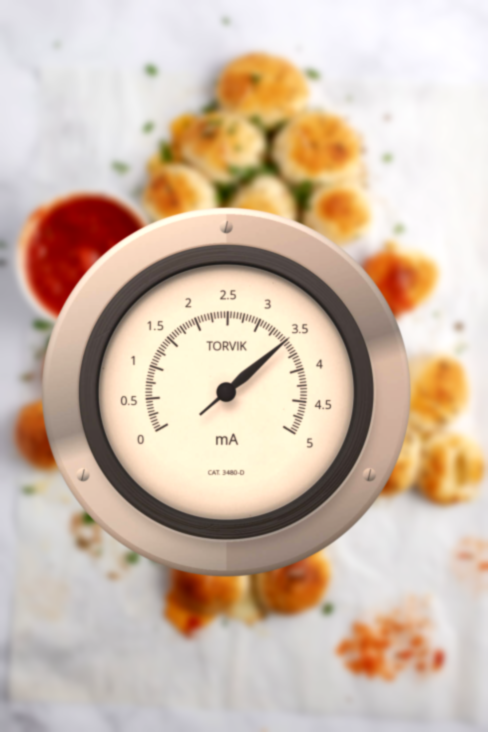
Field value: 3.5
